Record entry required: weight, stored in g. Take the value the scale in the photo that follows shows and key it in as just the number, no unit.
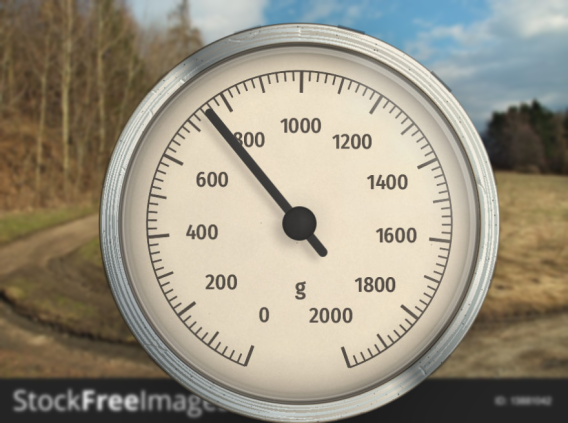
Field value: 750
